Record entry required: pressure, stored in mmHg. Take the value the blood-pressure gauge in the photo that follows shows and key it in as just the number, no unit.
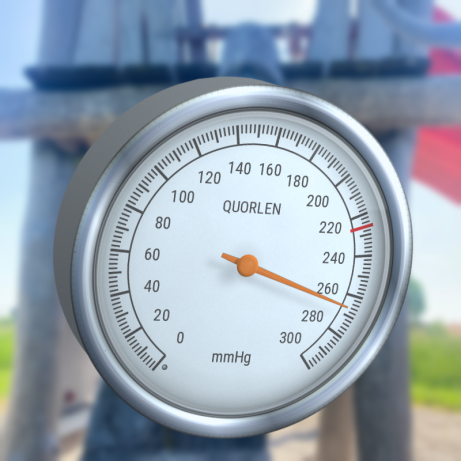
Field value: 266
